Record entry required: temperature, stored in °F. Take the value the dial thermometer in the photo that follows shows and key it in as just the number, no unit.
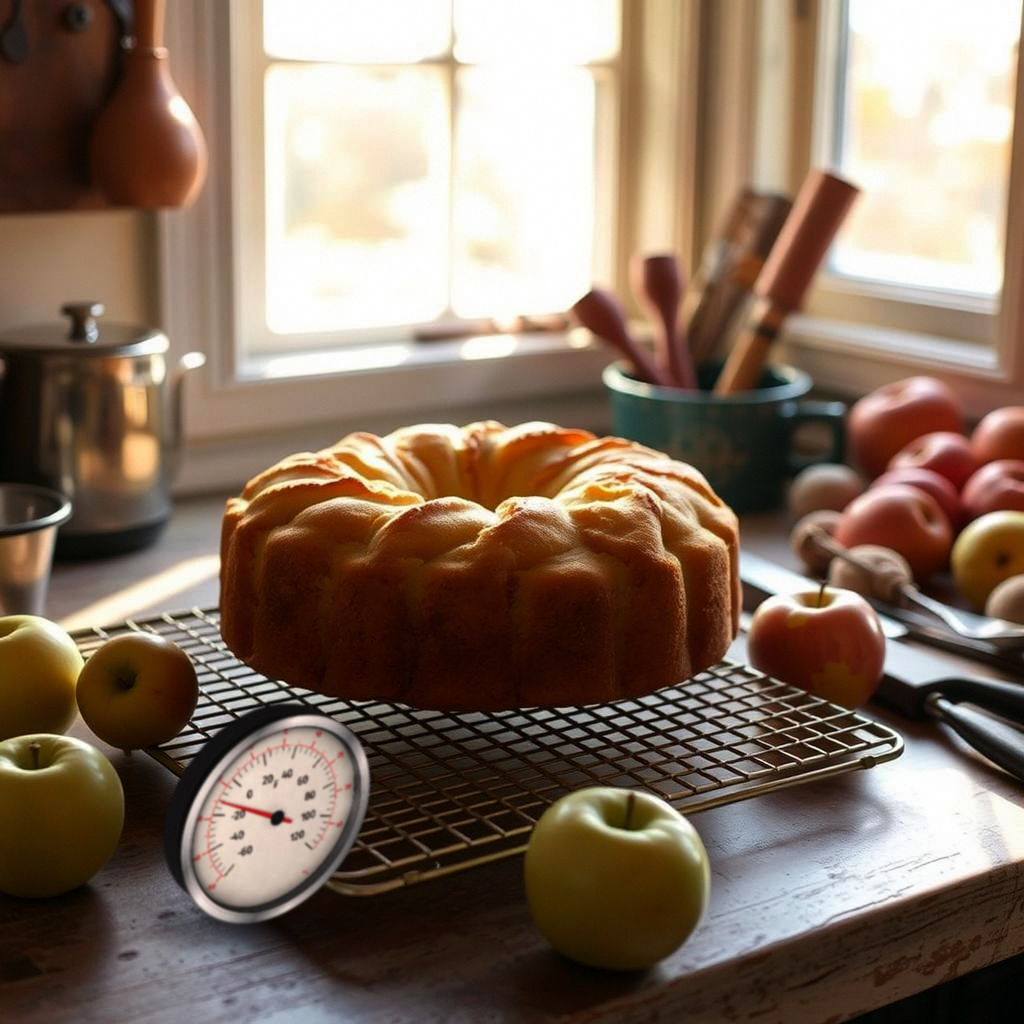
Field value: -12
